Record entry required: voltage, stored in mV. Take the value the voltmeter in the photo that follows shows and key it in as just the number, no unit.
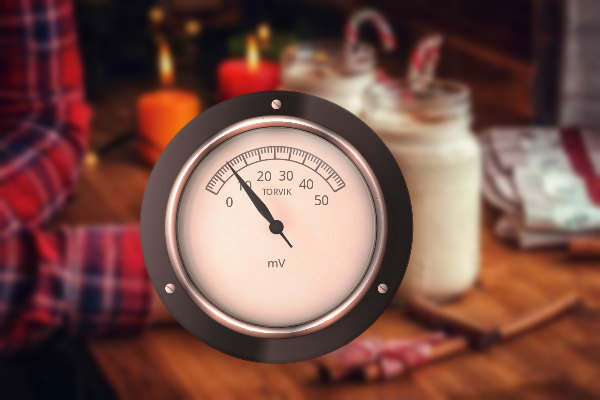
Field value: 10
